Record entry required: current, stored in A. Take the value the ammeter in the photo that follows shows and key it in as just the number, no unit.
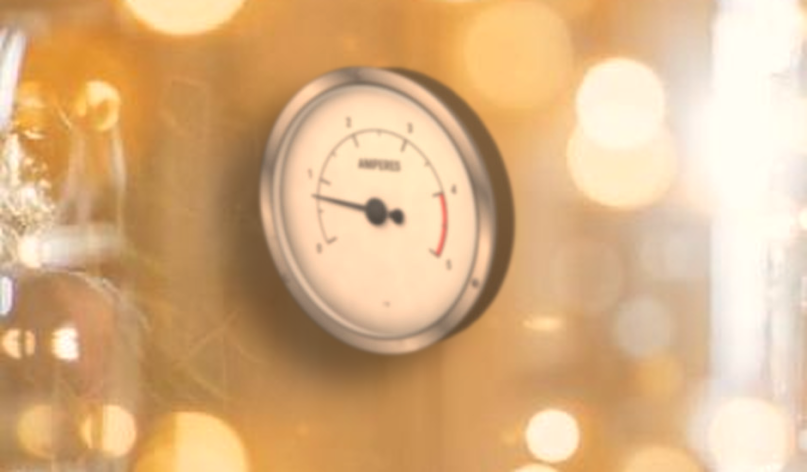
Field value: 0.75
